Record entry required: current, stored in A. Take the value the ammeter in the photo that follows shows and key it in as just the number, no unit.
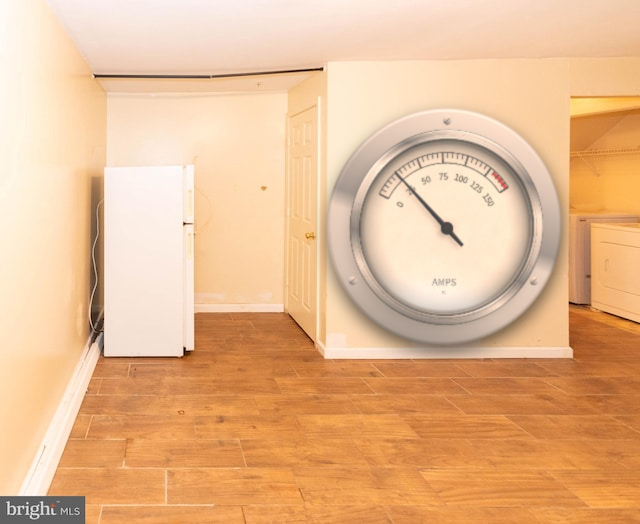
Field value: 25
